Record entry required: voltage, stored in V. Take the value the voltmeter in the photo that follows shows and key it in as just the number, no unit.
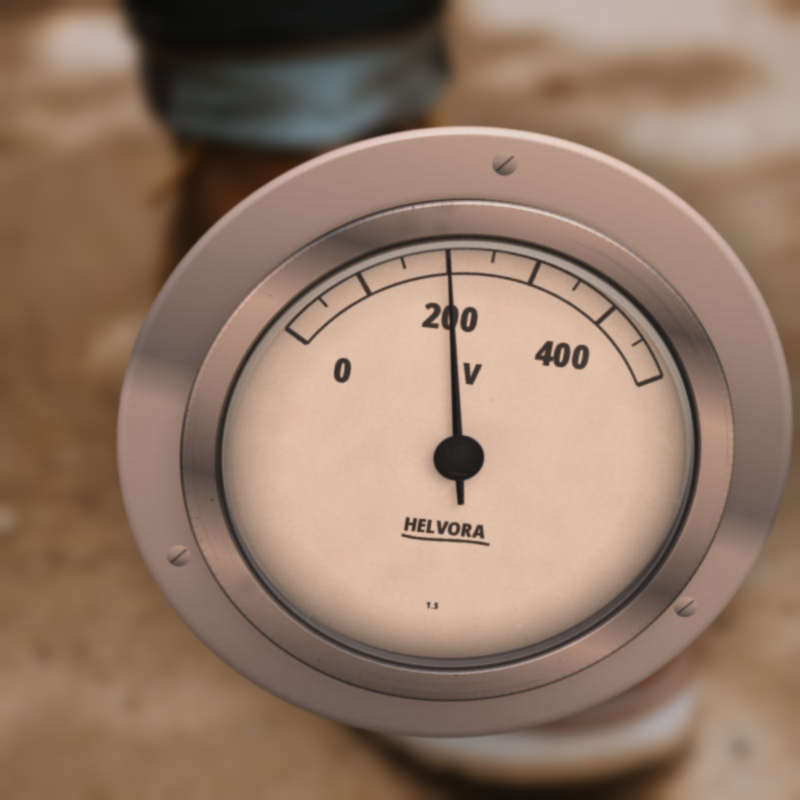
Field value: 200
